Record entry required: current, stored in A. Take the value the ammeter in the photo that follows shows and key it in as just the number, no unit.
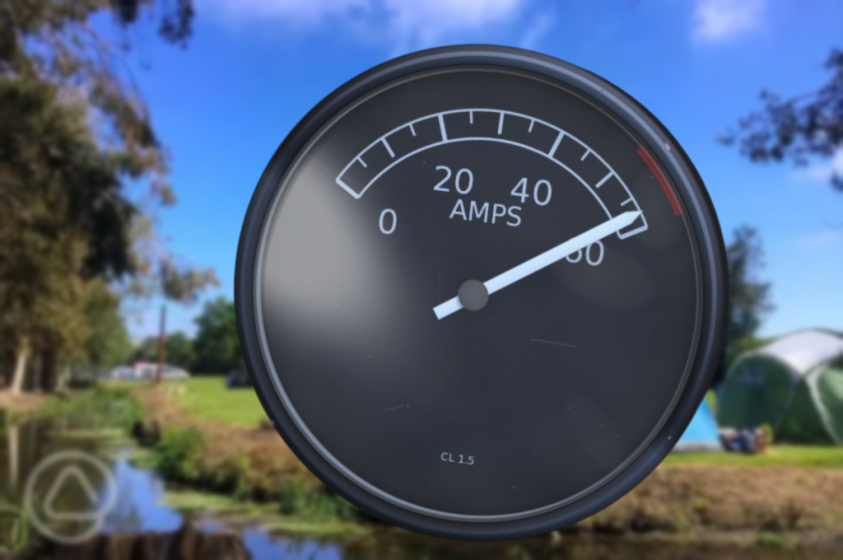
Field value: 57.5
